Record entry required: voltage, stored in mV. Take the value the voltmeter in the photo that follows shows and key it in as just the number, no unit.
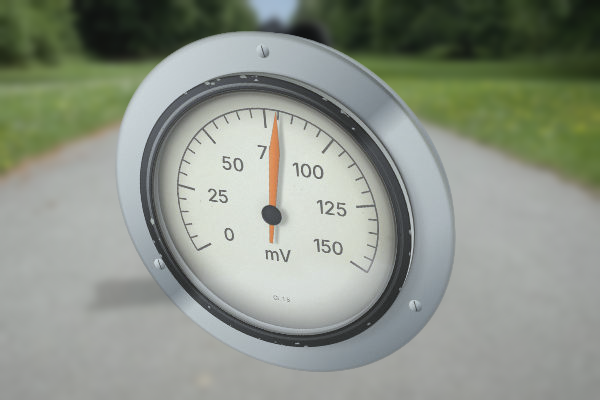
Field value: 80
